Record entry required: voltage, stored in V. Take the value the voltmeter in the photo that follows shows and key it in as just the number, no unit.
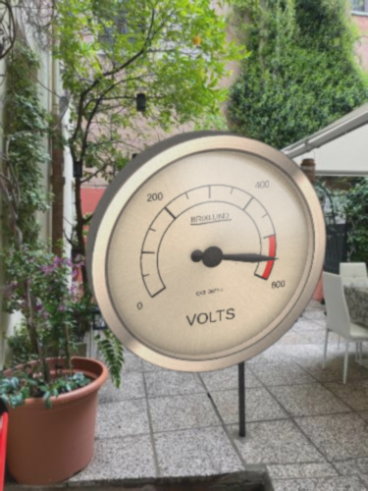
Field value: 550
